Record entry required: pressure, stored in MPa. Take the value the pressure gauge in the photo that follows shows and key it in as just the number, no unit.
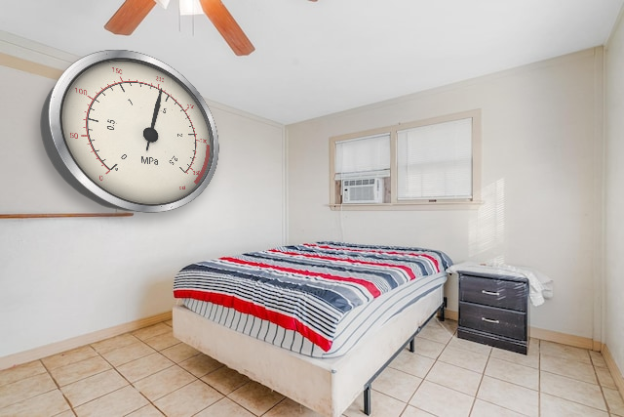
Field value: 1.4
